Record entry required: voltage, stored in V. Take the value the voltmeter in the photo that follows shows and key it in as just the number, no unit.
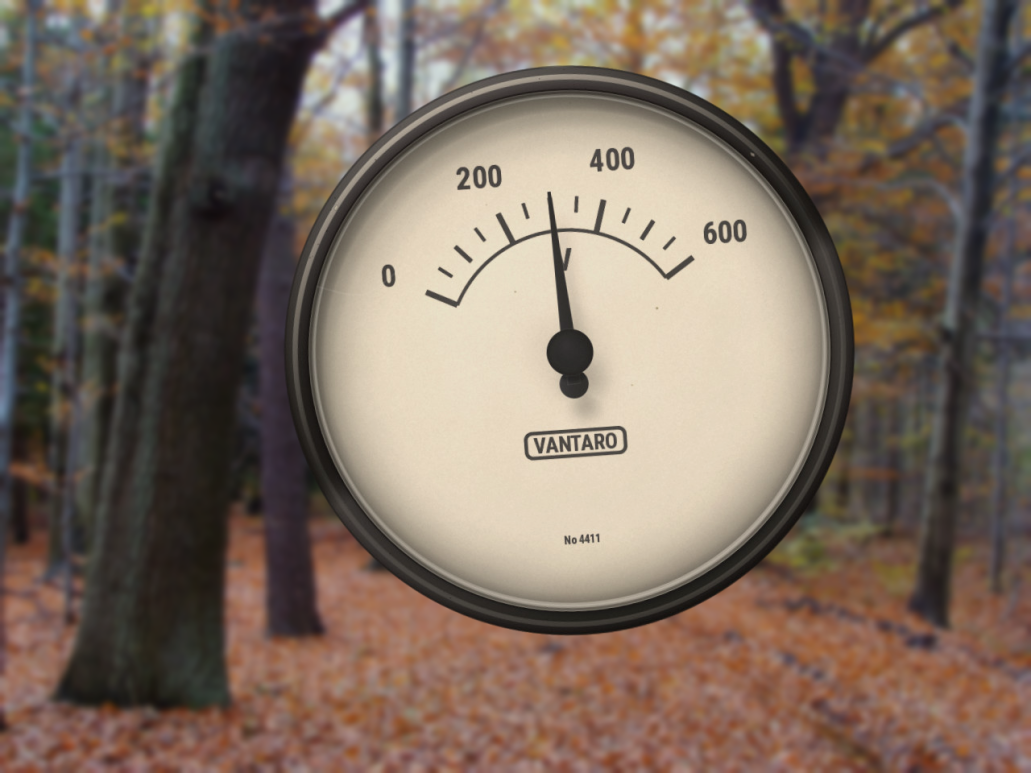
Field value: 300
